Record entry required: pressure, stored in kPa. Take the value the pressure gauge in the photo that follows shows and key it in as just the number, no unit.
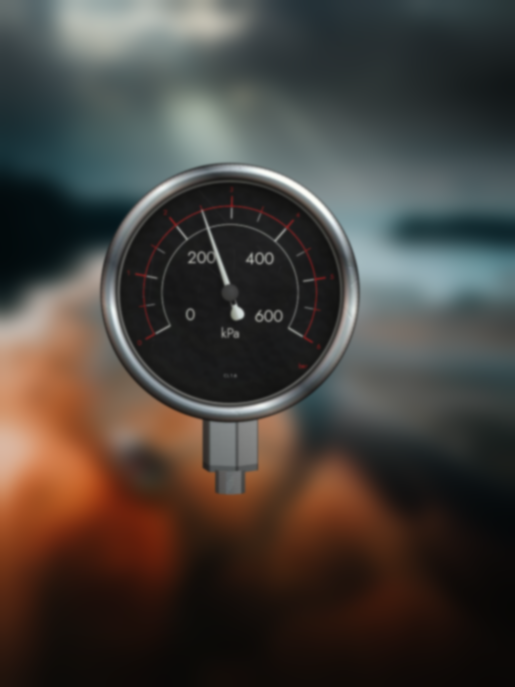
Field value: 250
